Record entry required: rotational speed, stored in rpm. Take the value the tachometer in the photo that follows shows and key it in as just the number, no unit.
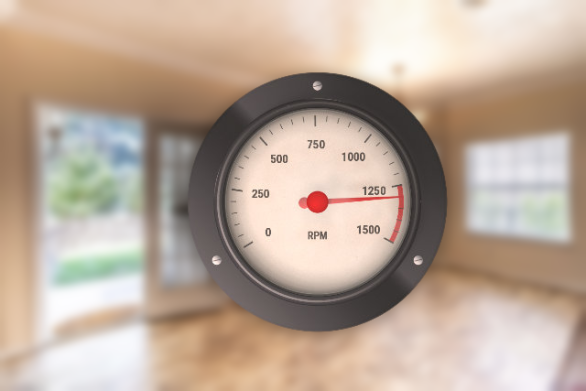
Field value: 1300
